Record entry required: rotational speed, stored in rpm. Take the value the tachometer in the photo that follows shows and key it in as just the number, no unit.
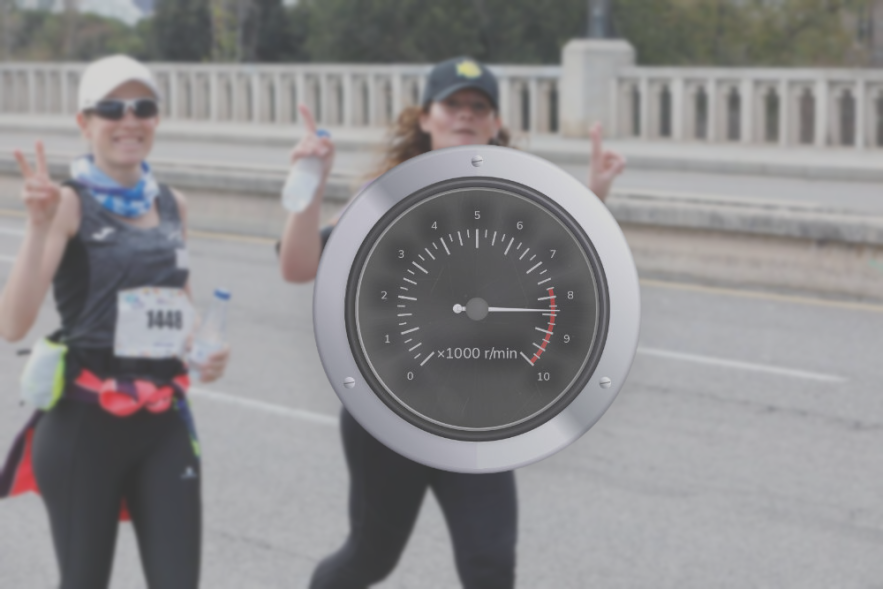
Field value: 8375
